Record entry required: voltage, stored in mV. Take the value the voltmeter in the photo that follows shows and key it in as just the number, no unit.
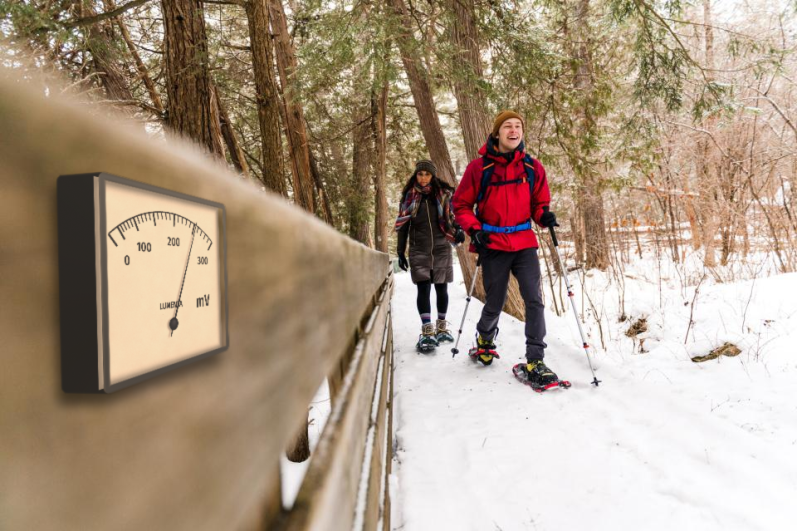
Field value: 250
